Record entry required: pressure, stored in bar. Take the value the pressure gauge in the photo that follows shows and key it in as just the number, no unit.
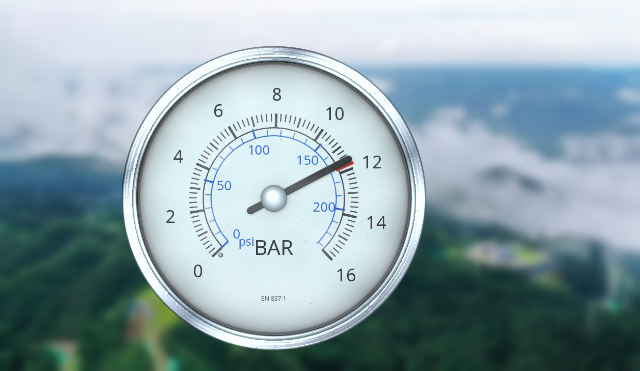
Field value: 11.6
